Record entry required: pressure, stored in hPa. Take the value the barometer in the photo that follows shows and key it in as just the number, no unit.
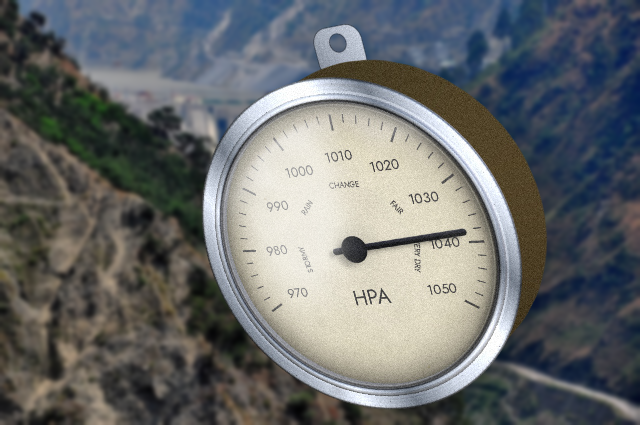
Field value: 1038
